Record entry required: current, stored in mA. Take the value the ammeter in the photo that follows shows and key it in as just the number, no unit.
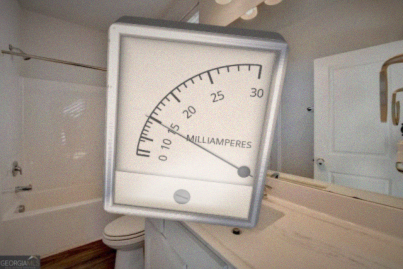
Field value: 15
